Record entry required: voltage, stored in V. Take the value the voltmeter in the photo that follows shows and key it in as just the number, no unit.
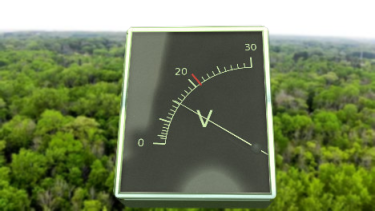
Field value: 15
